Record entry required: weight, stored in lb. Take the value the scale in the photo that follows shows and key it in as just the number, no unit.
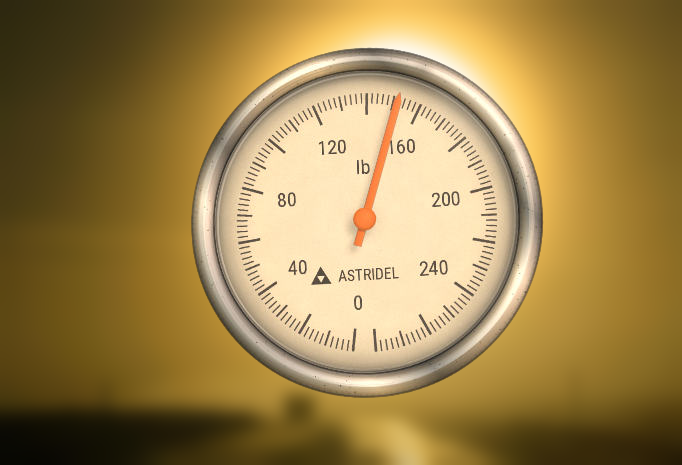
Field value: 152
